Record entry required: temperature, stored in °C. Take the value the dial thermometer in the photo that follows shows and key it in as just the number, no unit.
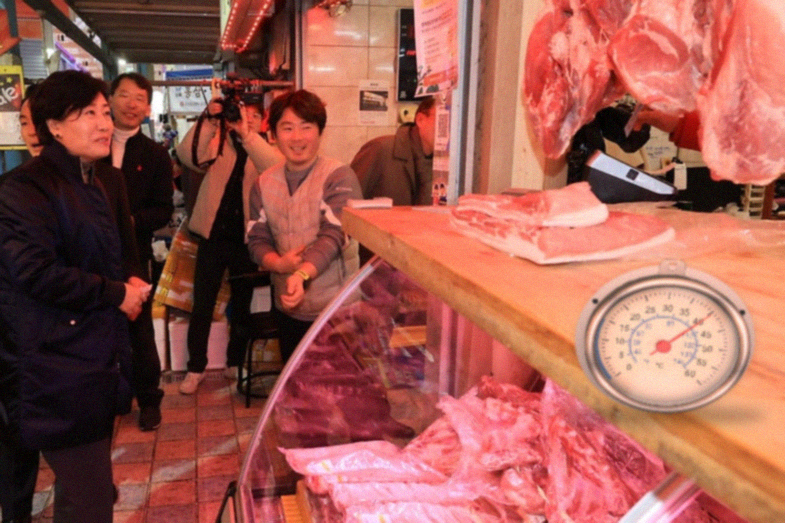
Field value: 40
